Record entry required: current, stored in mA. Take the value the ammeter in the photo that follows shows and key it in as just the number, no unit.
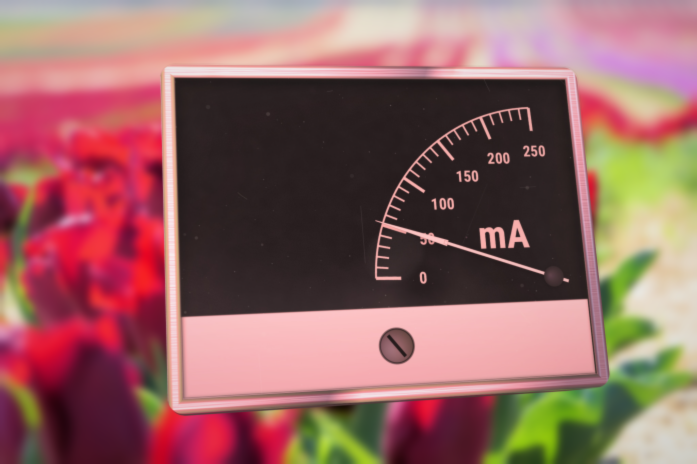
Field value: 50
